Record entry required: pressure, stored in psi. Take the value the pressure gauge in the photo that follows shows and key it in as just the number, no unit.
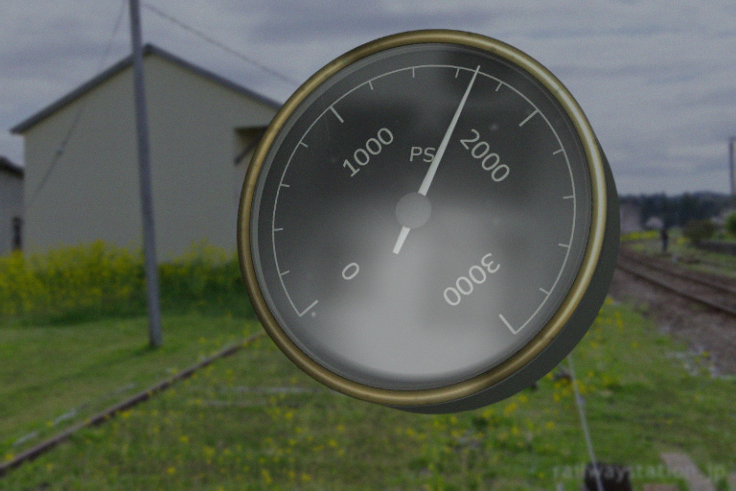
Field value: 1700
